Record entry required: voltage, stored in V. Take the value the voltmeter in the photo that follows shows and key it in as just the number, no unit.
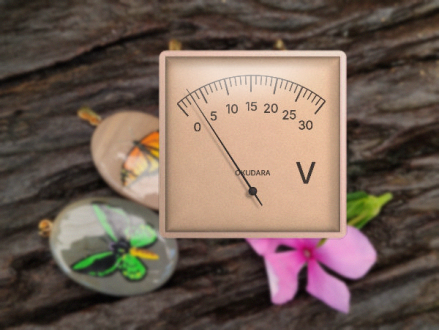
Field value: 3
